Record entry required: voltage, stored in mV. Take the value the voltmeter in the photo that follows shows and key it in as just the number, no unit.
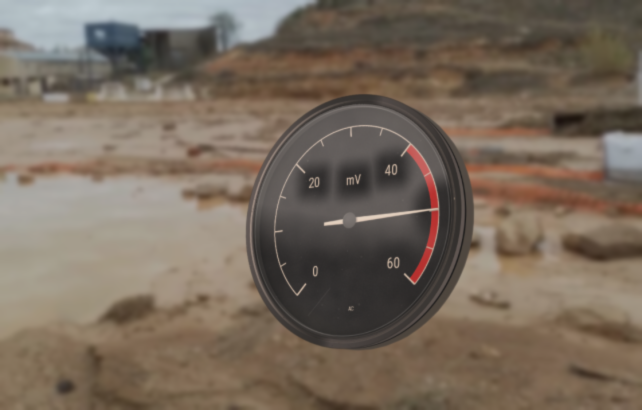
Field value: 50
